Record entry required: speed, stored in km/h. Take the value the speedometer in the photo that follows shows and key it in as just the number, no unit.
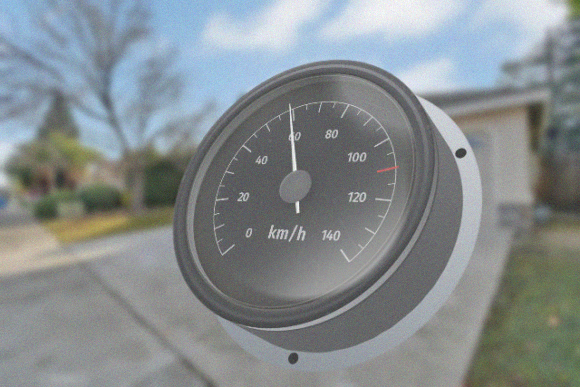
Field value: 60
